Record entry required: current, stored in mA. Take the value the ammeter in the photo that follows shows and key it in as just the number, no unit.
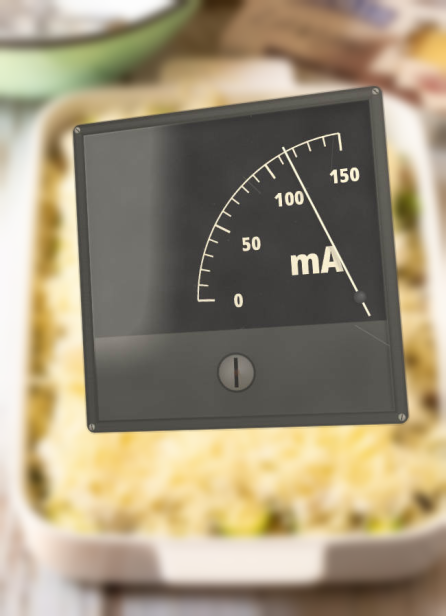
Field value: 115
